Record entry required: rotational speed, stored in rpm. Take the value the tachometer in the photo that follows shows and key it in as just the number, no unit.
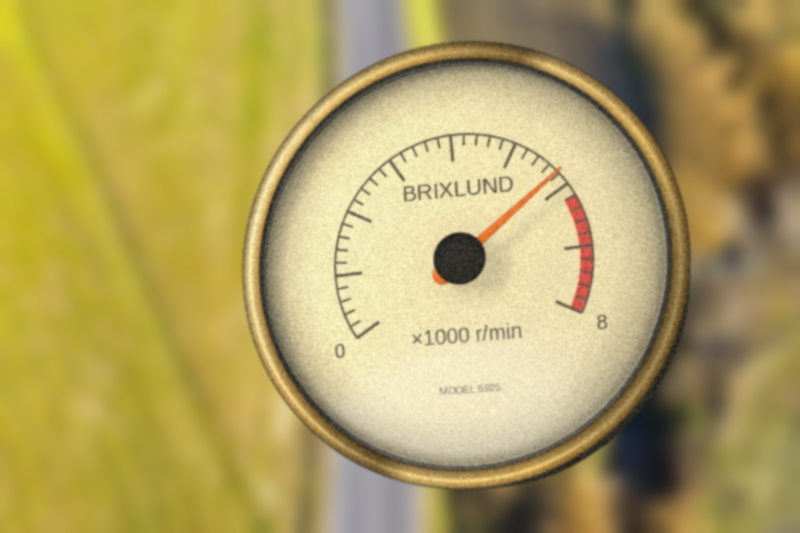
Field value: 5800
